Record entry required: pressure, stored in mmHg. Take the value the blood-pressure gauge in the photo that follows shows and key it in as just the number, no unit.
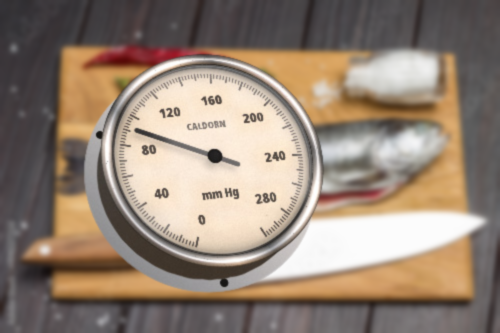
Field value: 90
